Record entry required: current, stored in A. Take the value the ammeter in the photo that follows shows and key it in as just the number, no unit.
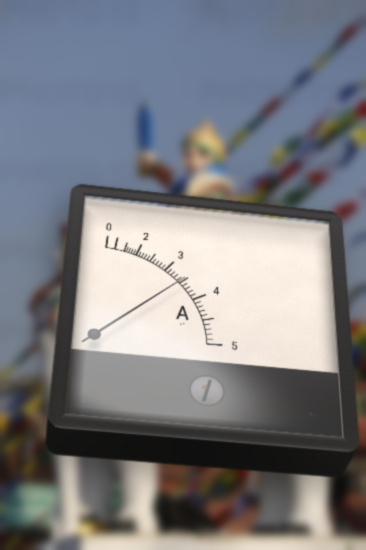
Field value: 3.5
